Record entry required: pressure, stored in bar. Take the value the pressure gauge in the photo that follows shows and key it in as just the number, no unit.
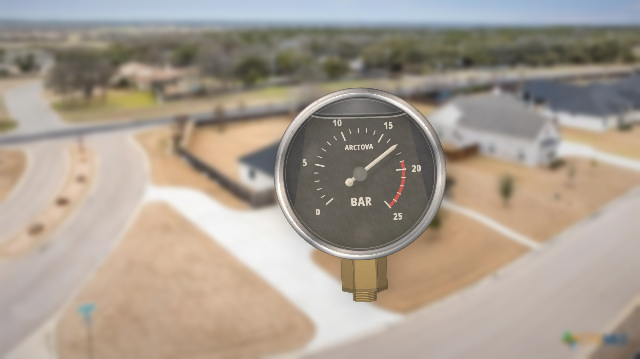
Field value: 17
